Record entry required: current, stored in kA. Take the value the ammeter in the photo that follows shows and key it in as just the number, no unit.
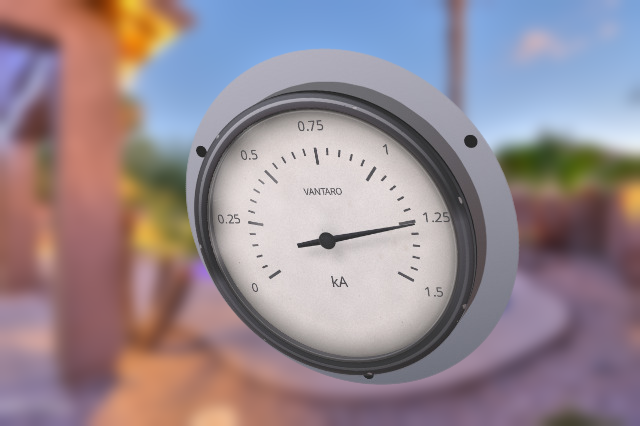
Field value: 1.25
